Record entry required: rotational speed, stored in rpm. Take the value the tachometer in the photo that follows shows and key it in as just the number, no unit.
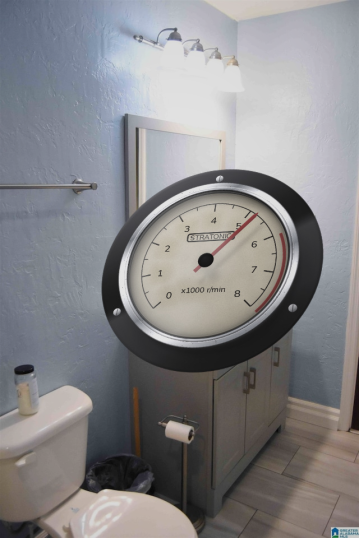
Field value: 5250
